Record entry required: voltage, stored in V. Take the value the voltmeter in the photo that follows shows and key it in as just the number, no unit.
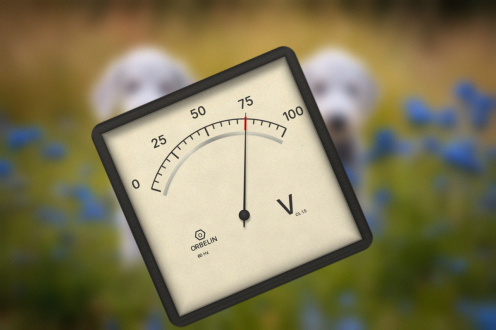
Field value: 75
